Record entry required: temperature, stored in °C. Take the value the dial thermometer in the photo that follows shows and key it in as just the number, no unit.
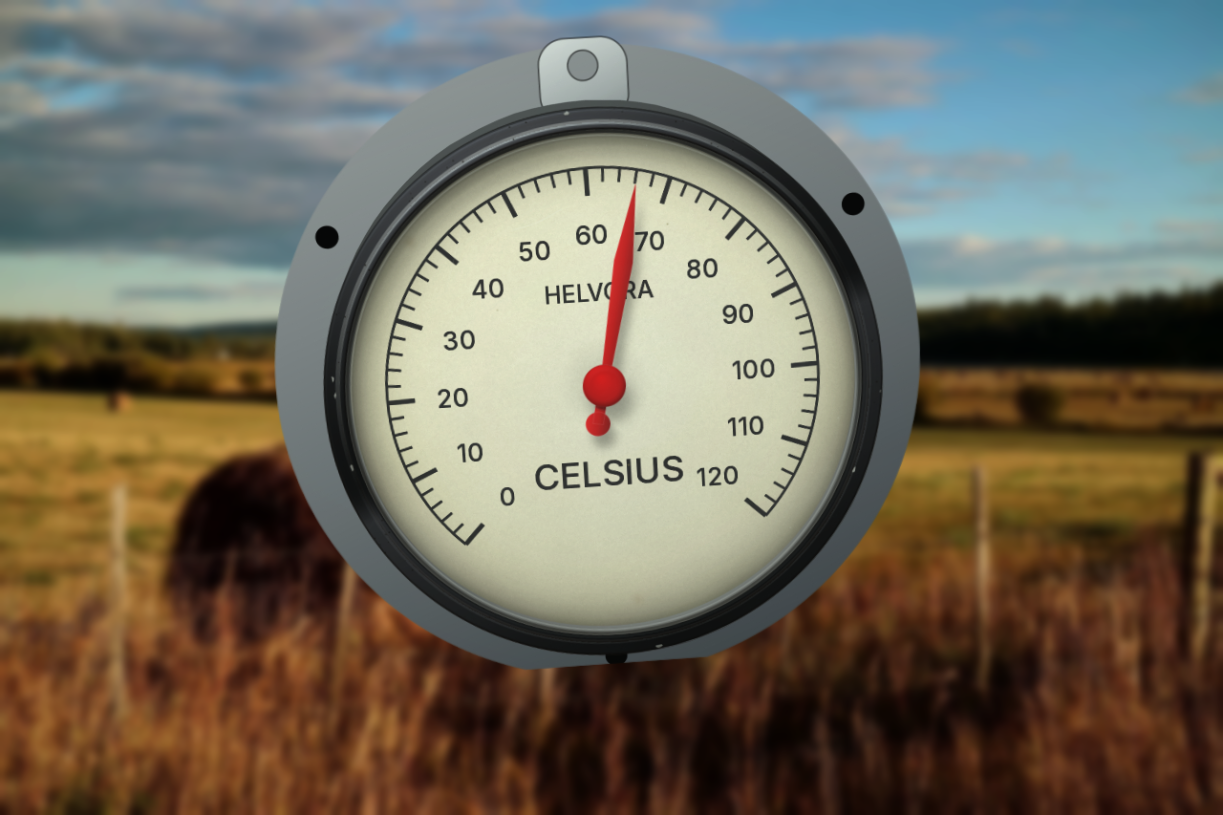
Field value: 66
